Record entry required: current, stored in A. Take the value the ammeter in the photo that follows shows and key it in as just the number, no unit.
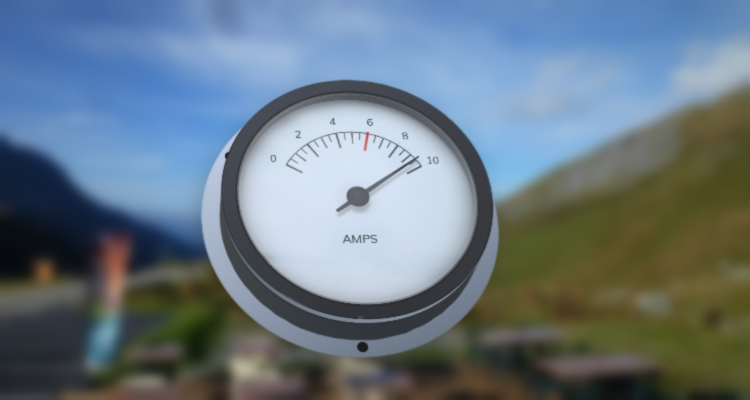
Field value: 9.5
